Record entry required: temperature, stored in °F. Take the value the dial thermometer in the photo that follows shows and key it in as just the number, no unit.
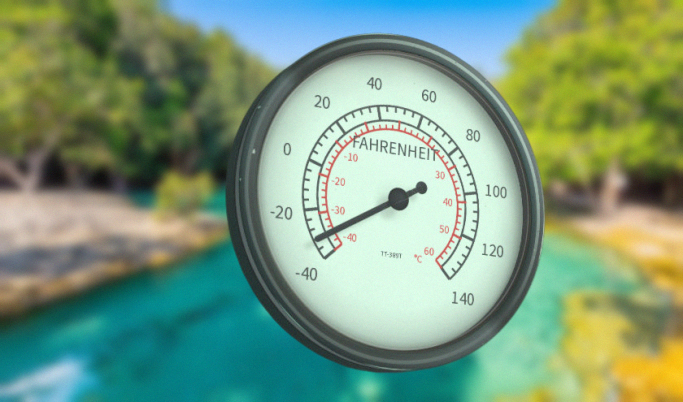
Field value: -32
